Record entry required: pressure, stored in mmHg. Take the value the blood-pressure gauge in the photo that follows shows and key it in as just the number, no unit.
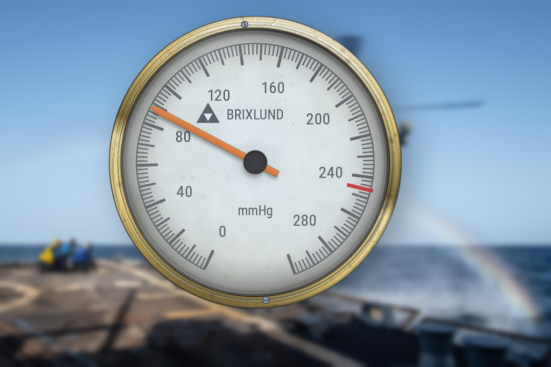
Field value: 88
